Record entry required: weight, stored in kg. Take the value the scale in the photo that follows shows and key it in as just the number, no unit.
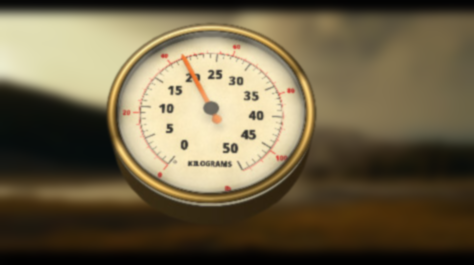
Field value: 20
